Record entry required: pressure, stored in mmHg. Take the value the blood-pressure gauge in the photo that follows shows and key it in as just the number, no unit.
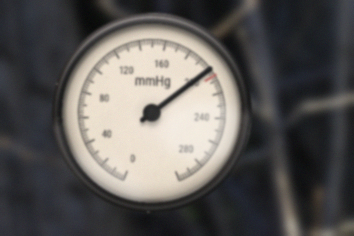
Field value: 200
